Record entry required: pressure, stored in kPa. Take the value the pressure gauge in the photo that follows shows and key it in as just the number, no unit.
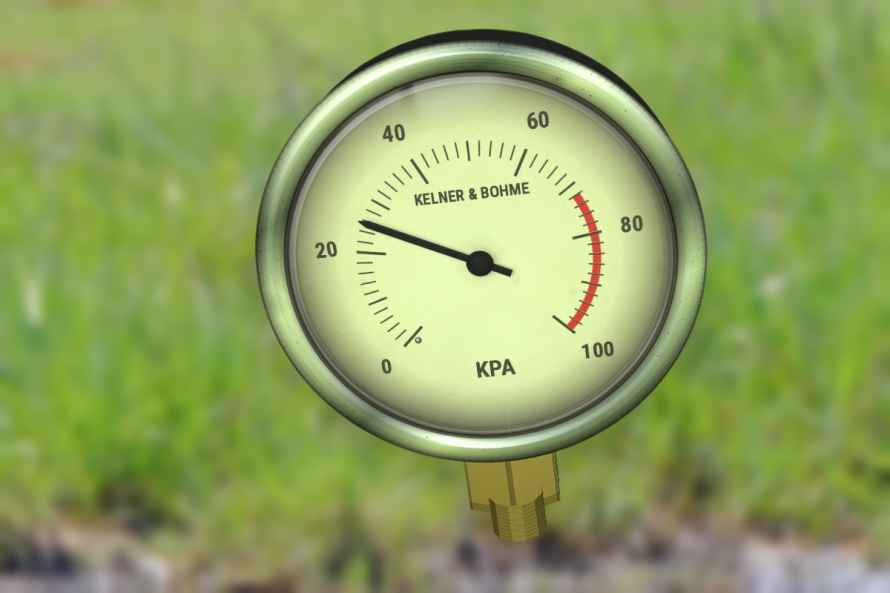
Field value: 26
